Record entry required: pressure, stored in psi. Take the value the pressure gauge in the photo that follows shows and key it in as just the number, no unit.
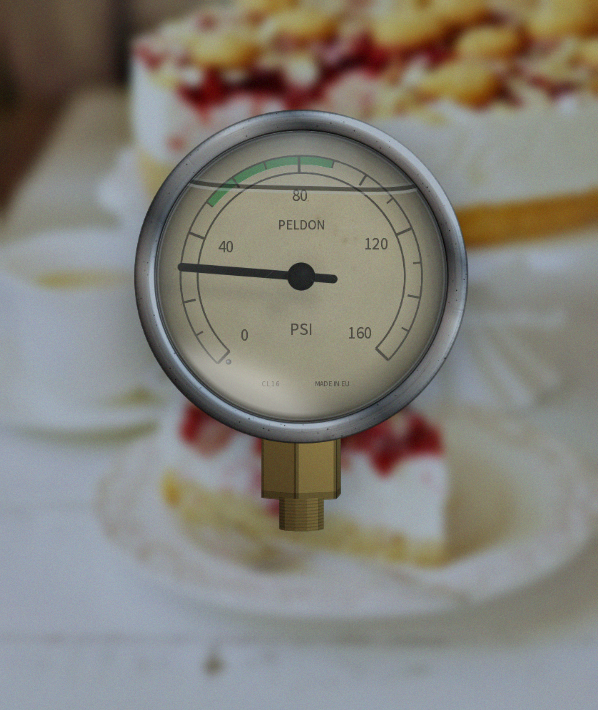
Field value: 30
